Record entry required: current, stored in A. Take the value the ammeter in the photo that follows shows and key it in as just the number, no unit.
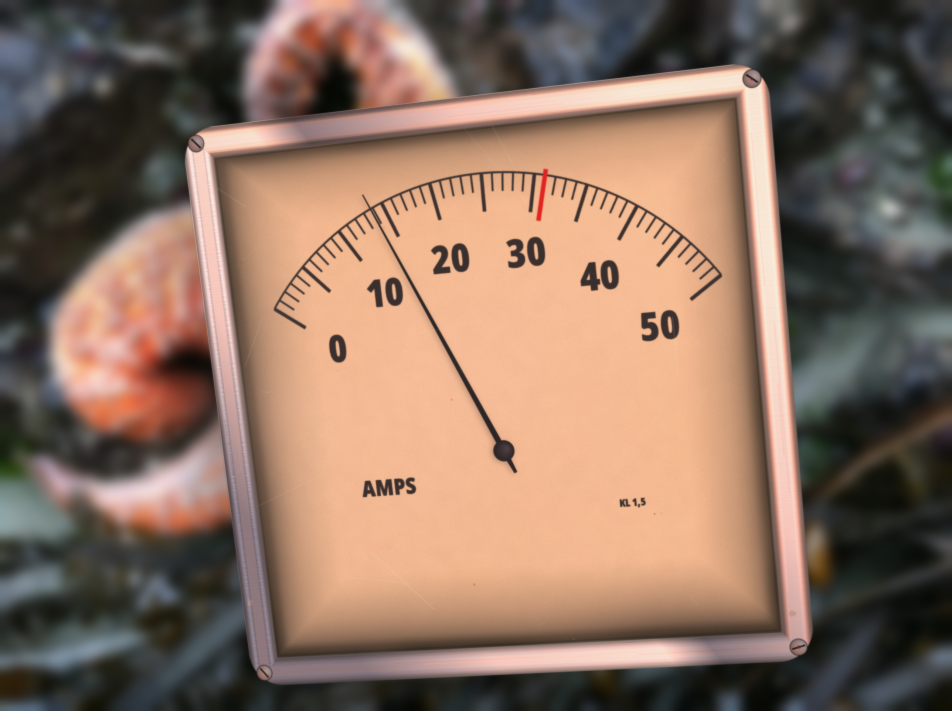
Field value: 14
